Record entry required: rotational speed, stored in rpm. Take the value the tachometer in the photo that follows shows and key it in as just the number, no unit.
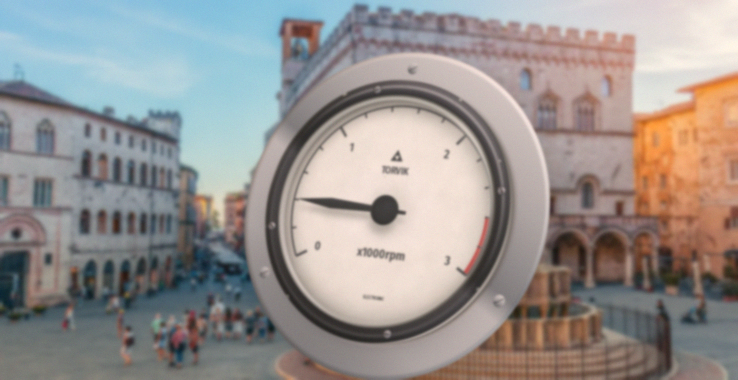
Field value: 400
